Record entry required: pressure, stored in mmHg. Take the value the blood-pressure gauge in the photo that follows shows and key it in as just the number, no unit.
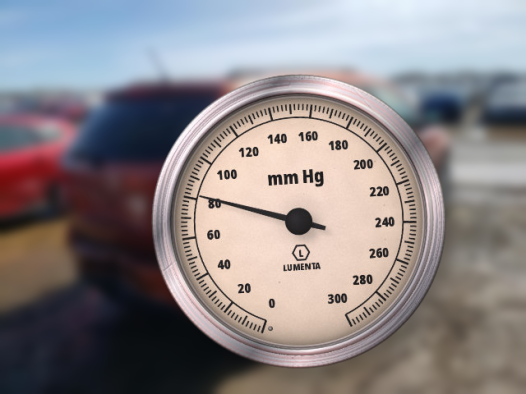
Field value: 82
